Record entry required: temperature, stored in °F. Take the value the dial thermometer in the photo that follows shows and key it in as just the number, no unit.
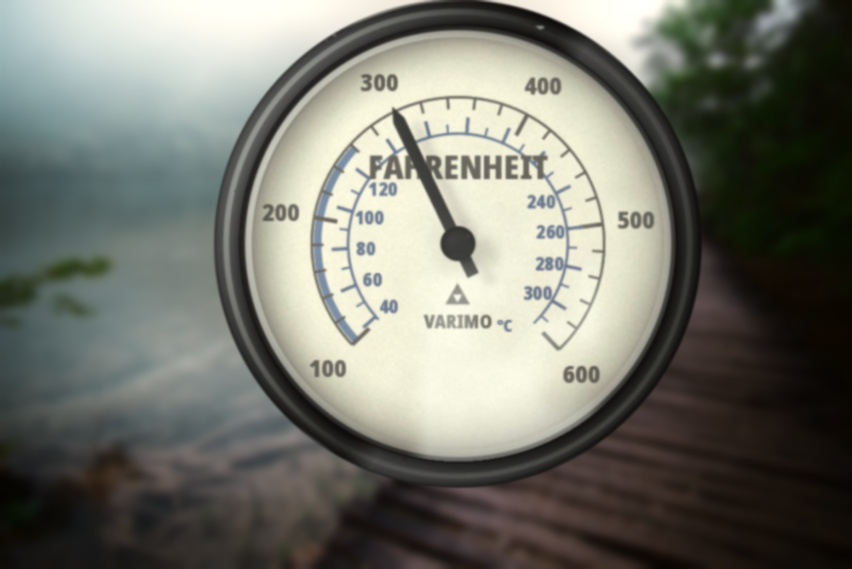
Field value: 300
